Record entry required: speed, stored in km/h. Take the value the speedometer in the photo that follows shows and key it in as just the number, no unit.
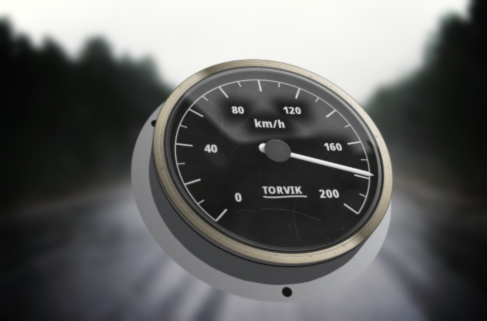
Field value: 180
